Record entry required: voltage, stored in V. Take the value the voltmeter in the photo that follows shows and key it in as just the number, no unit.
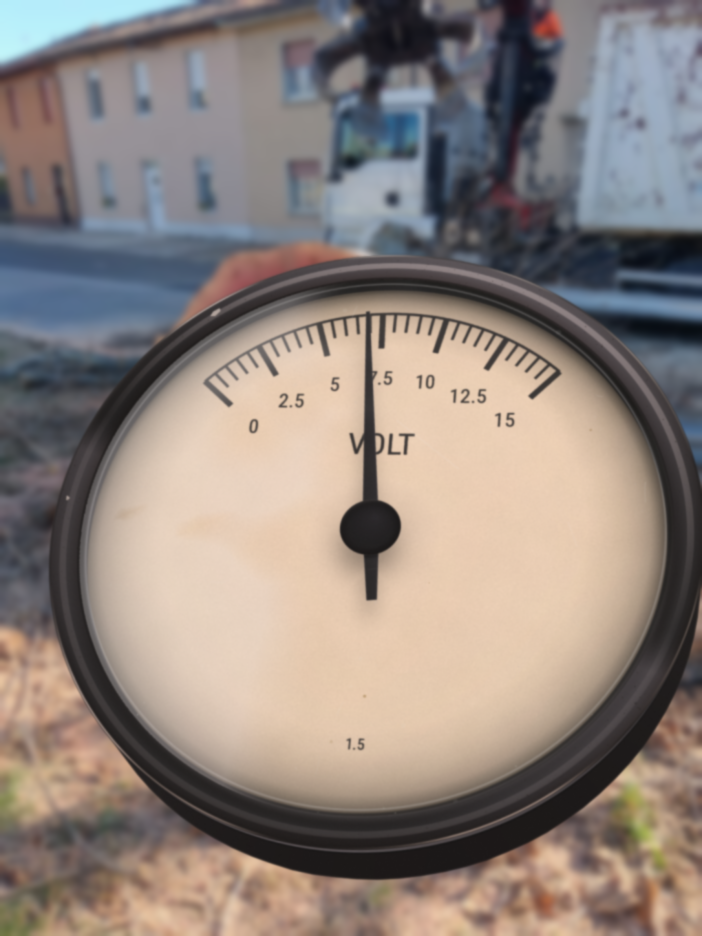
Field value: 7
